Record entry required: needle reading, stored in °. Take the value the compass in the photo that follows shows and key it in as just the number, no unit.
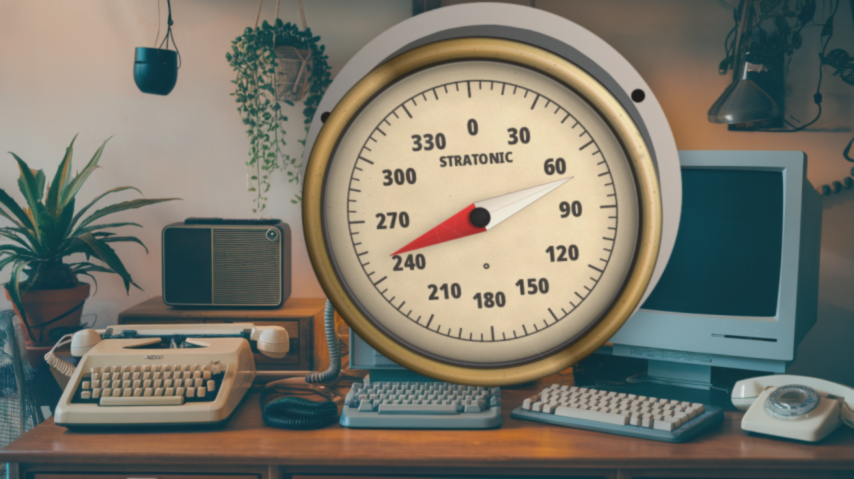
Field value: 250
